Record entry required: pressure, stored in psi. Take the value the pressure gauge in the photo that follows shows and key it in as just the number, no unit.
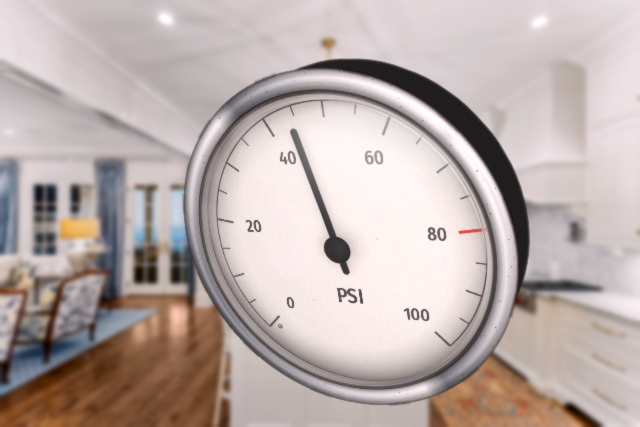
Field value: 45
